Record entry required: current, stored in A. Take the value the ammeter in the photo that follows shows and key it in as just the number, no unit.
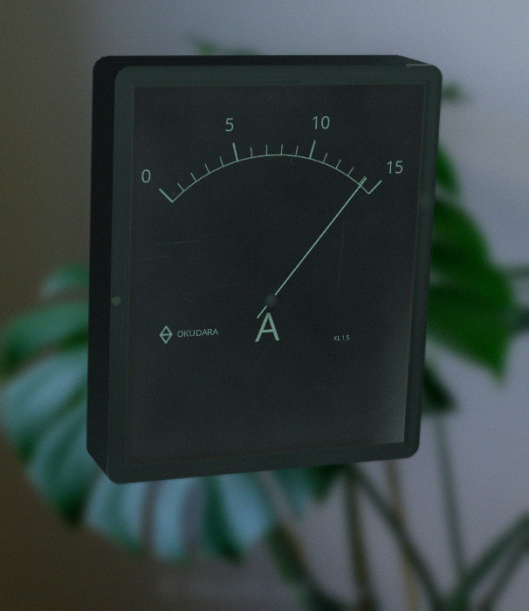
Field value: 14
